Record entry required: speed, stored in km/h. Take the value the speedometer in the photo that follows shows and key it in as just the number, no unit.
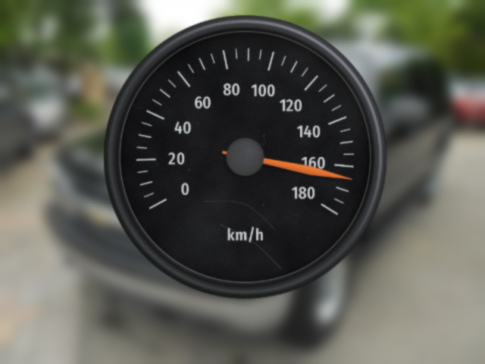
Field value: 165
